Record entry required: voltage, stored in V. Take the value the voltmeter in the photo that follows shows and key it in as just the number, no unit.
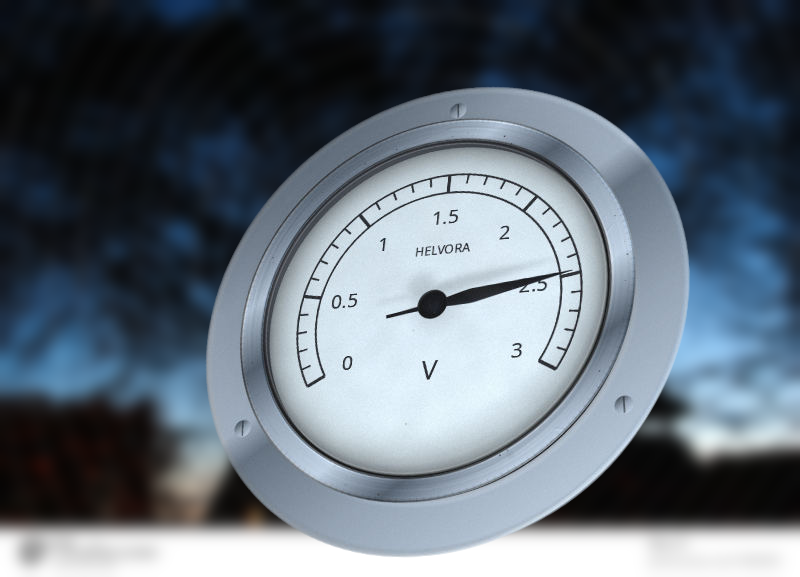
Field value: 2.5
